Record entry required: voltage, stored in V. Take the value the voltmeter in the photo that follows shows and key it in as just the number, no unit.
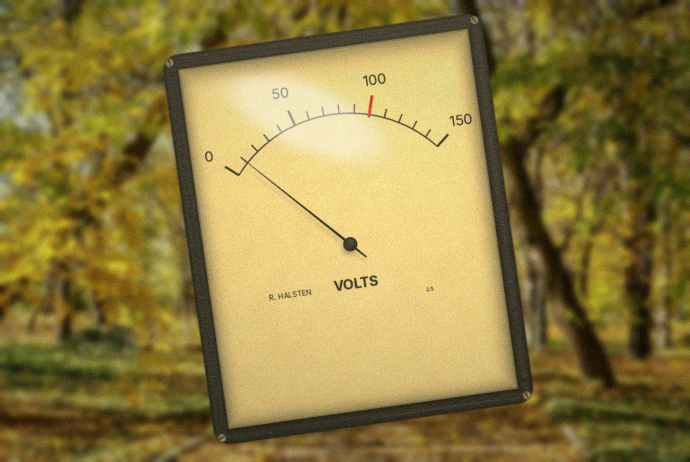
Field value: 10
